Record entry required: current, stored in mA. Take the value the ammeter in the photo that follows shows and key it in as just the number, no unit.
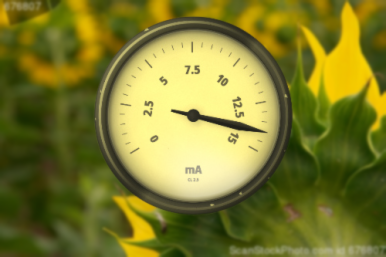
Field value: 14
